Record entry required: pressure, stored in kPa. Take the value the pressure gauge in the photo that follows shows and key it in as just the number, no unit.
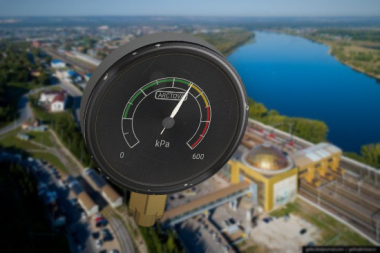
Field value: 350
